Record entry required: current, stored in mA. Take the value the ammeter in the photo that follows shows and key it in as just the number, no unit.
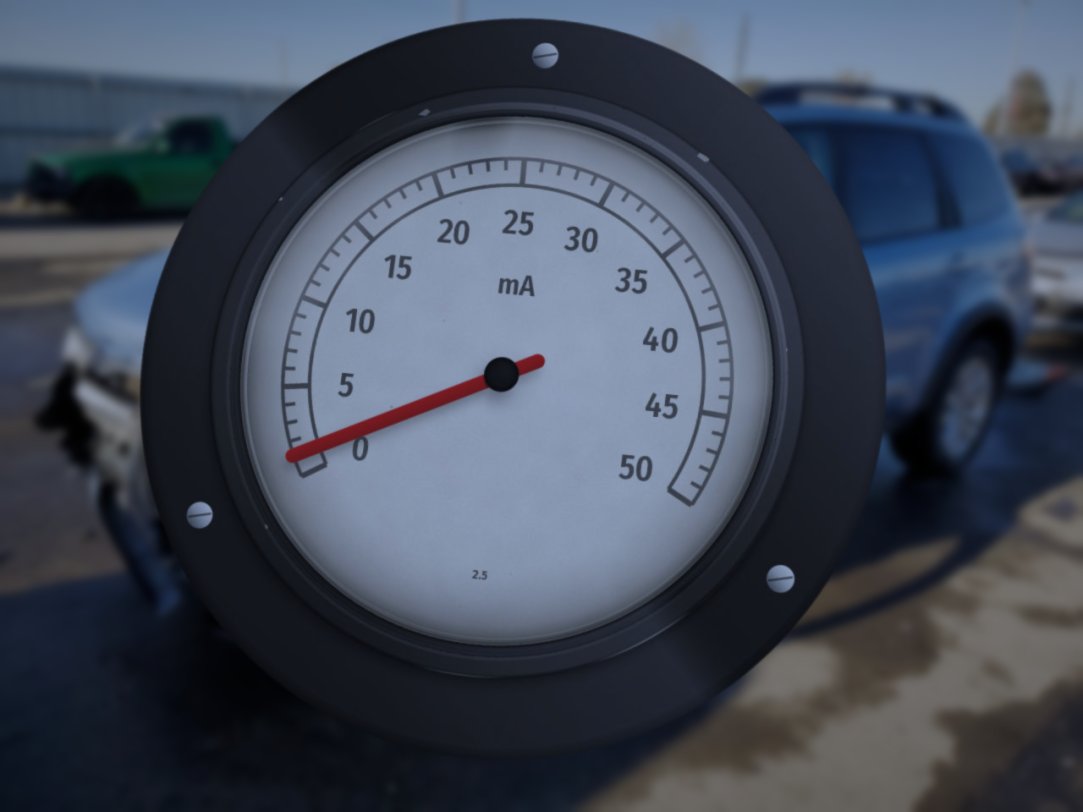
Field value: 1
